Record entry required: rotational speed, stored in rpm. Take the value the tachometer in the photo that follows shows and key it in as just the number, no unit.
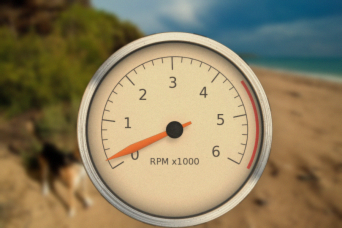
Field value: 200
